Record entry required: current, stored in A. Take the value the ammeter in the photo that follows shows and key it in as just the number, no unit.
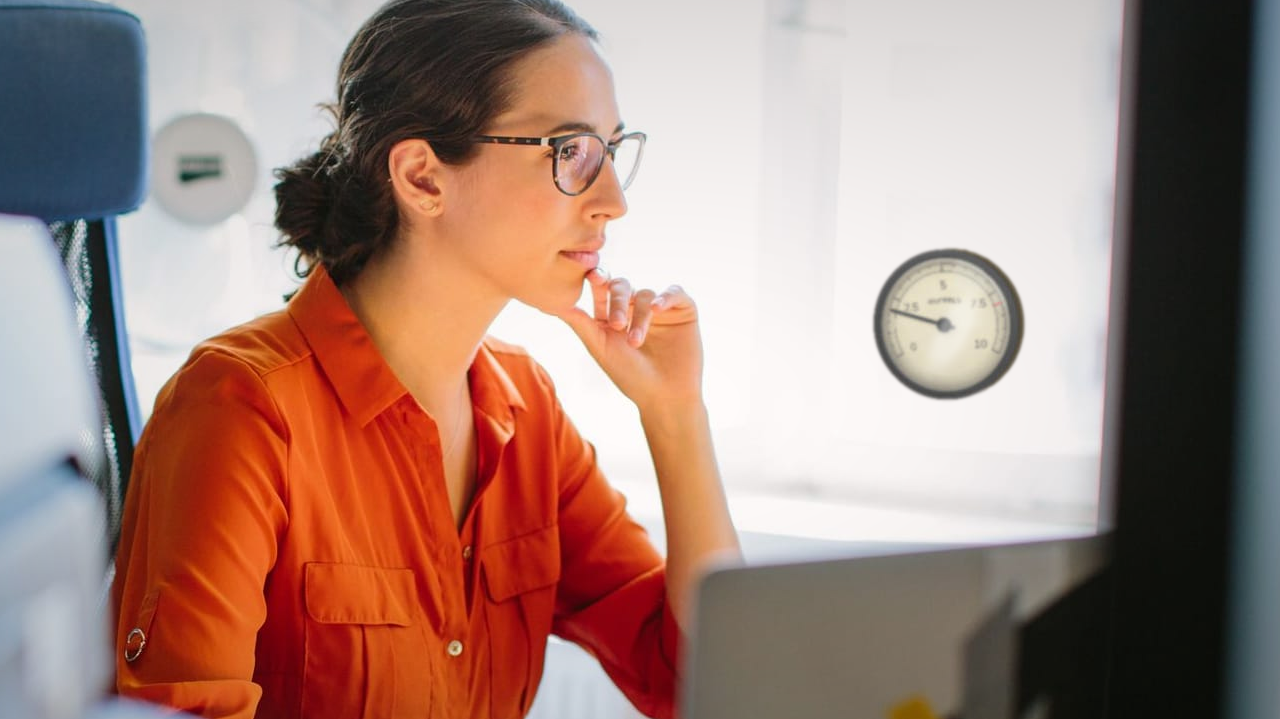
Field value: 2
